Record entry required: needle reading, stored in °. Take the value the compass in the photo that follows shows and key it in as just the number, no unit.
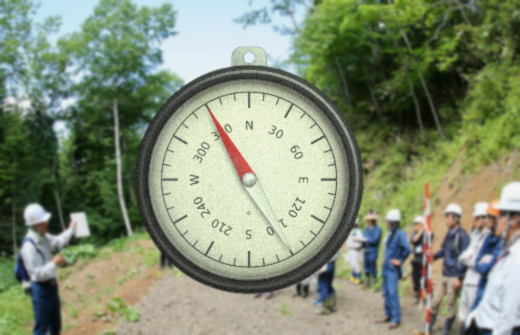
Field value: 330
